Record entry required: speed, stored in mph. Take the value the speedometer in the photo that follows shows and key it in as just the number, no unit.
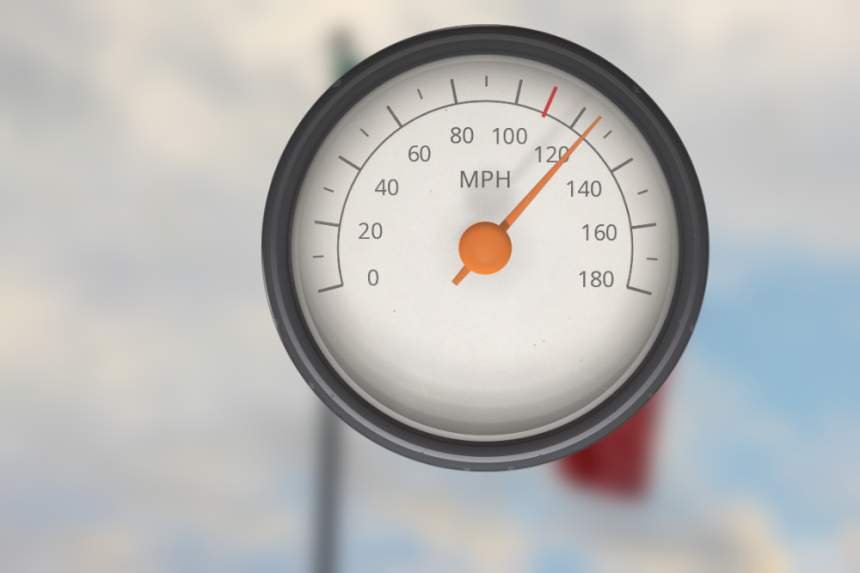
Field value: 125
